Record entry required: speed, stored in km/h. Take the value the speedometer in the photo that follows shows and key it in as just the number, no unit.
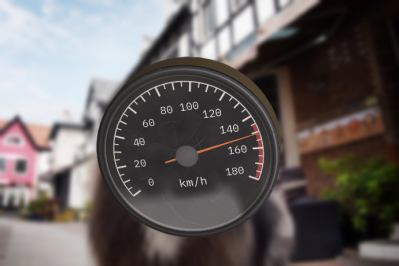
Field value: 150
